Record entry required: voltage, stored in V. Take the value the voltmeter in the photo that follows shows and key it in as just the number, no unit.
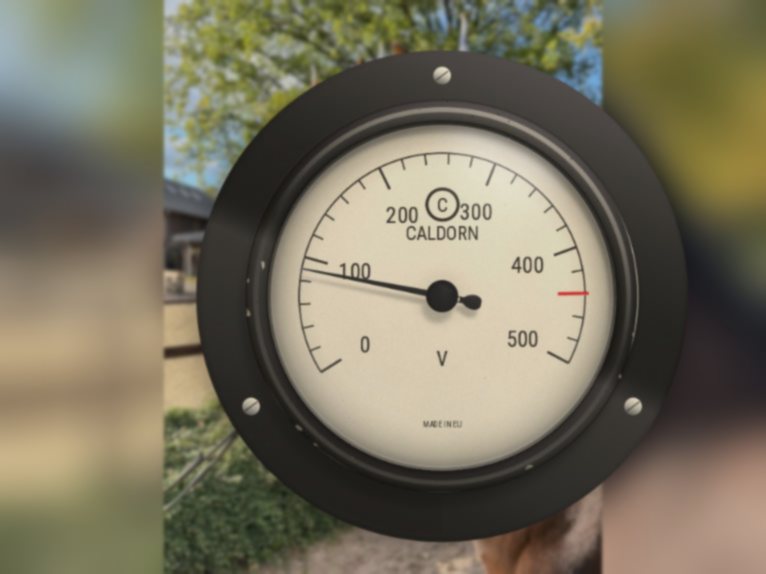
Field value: 90
